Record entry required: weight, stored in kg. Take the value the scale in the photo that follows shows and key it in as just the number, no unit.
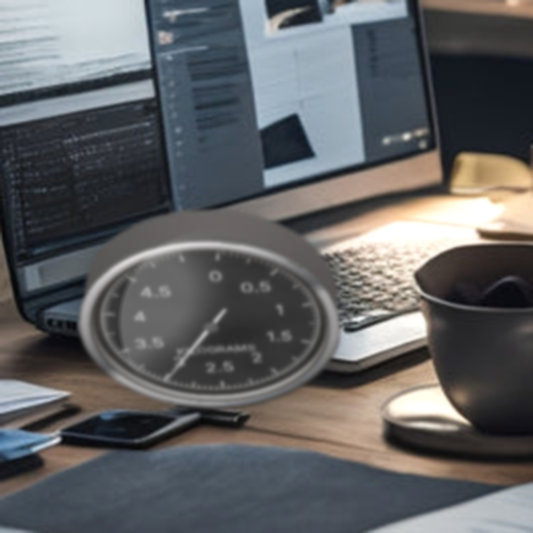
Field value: 3
